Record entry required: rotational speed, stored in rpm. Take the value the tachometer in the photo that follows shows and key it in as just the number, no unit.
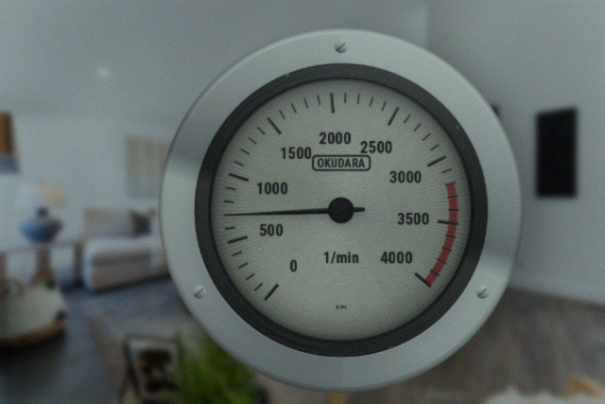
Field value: 700
